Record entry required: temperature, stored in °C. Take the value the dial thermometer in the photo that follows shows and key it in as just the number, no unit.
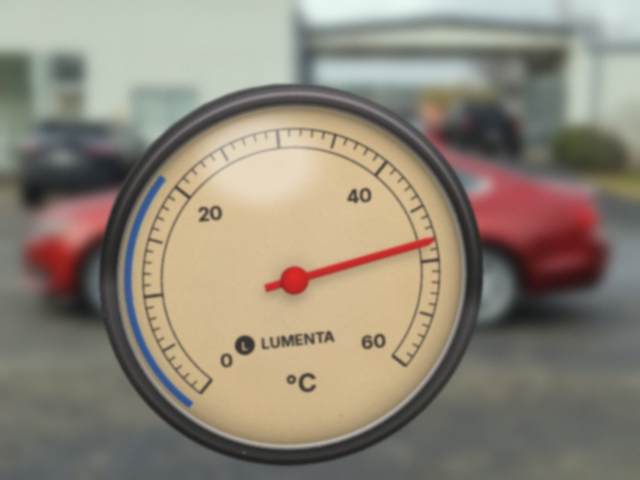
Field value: 48
